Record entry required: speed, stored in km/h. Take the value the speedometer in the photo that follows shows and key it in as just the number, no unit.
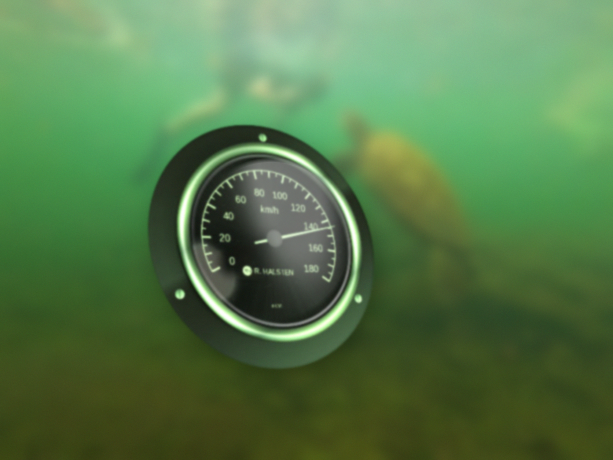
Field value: 145
